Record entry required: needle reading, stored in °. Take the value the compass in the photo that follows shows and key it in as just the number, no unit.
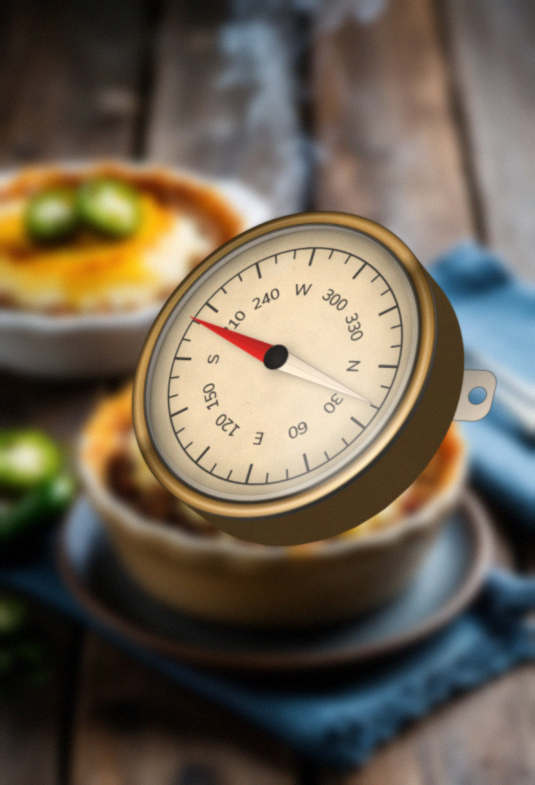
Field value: 200
